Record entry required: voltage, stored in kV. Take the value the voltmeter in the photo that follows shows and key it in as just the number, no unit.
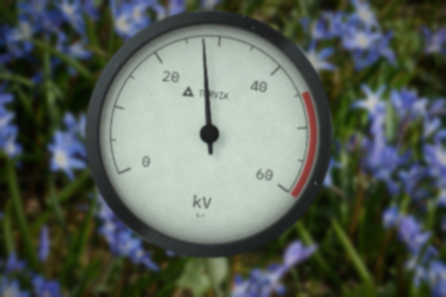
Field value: 27.5
